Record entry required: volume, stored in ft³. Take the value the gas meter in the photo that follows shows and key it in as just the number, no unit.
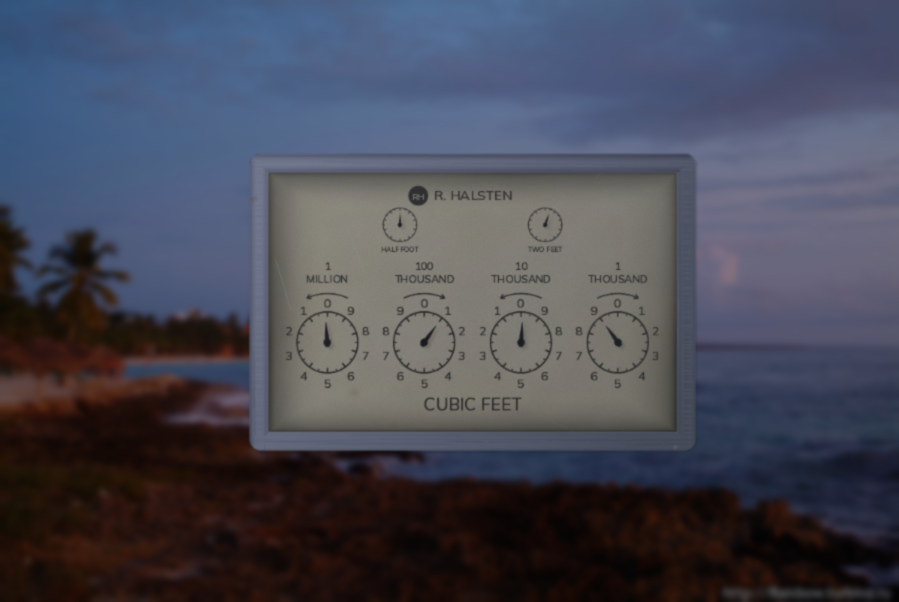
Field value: 9900
